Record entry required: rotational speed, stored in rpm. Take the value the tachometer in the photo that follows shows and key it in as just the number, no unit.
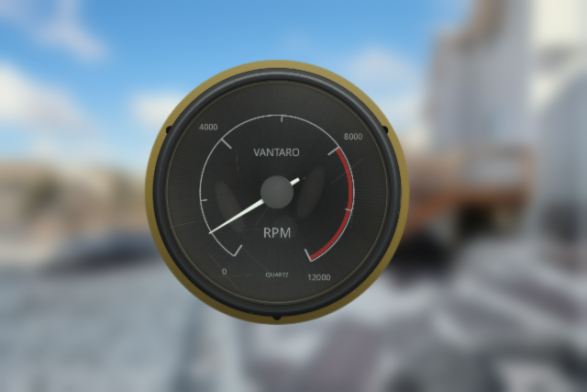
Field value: 1000
